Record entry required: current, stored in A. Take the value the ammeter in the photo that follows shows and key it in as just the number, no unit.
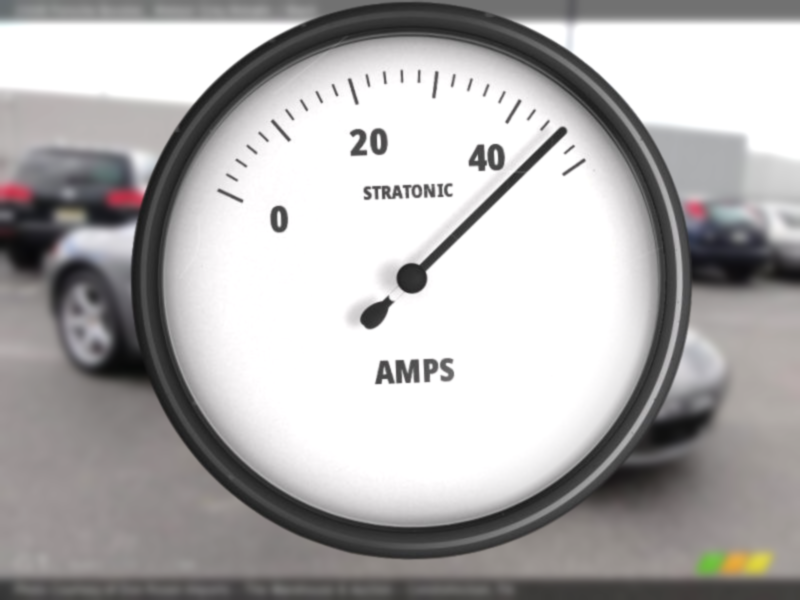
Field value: 46
